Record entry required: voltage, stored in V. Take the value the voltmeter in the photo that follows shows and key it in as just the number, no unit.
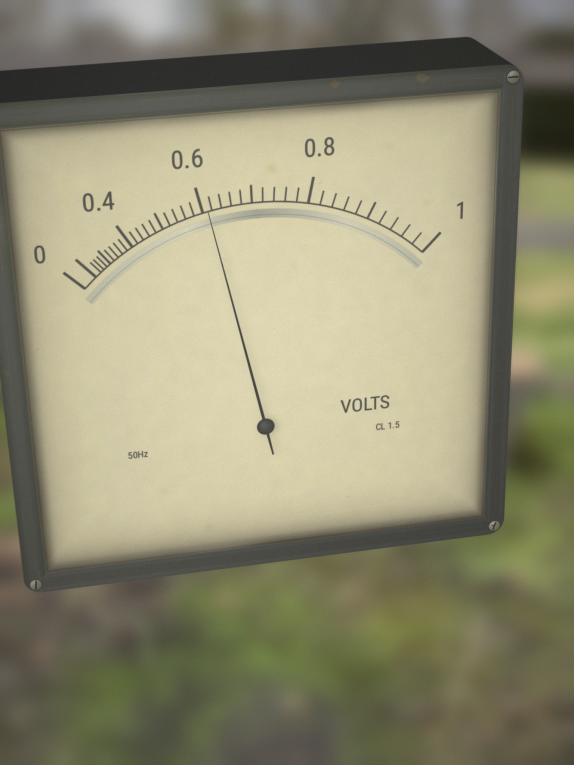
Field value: 0.61
